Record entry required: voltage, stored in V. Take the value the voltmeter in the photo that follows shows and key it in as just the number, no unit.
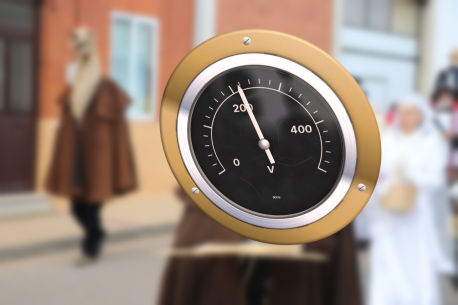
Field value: 220
